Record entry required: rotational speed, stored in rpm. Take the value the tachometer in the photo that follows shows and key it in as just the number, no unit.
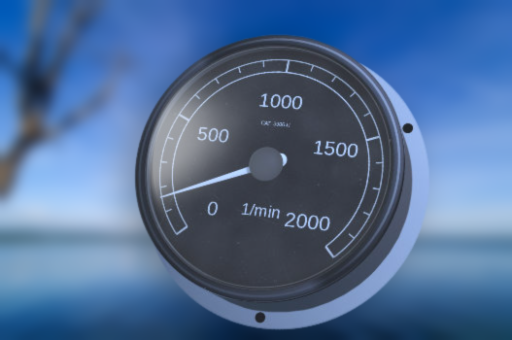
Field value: 150
